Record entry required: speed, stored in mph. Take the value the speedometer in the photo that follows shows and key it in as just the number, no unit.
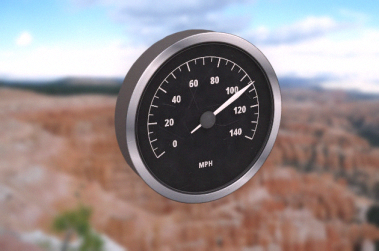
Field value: 105
